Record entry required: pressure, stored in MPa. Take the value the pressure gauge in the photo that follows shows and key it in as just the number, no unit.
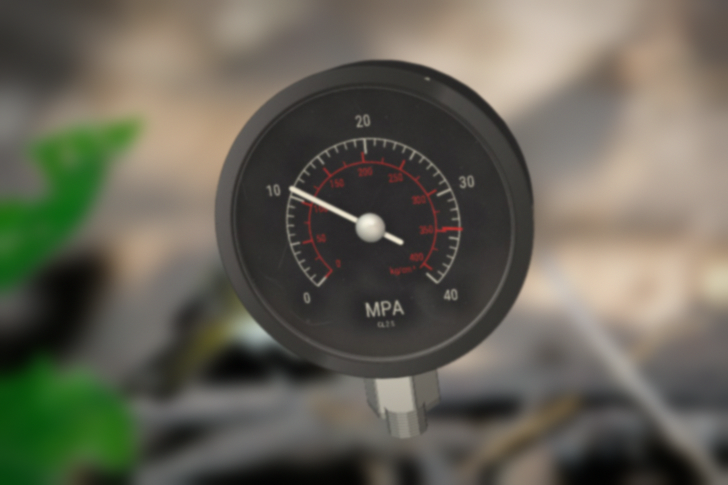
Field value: 11
